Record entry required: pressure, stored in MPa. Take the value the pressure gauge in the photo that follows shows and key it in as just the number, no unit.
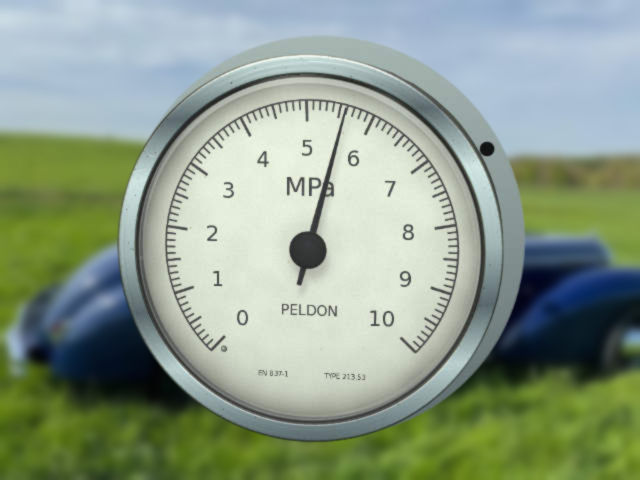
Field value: 5.6
